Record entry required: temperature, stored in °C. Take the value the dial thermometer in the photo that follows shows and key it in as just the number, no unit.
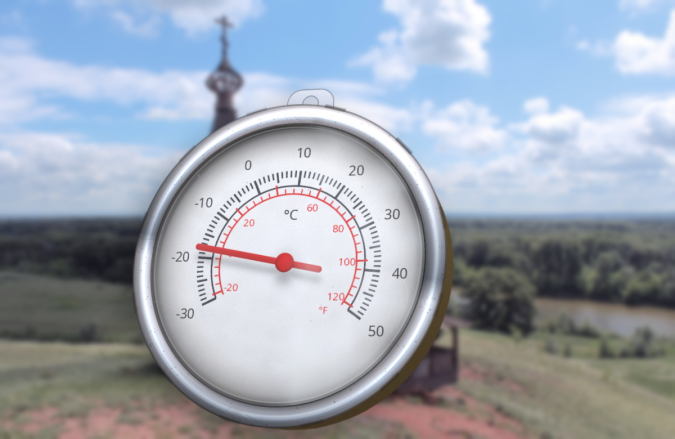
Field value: -18
